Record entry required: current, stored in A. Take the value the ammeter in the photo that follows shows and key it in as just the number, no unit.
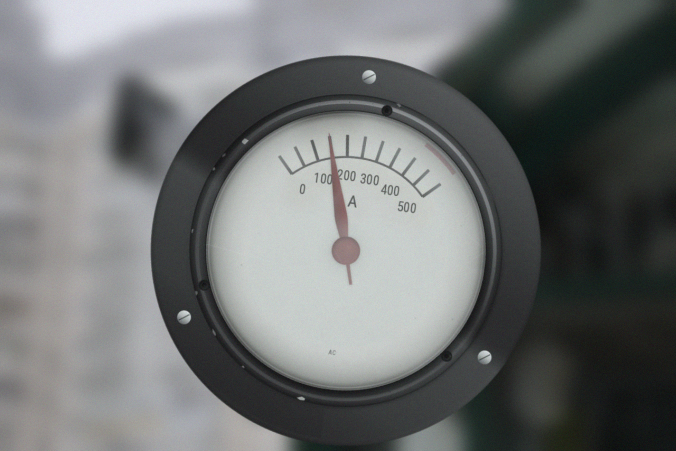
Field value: 150
